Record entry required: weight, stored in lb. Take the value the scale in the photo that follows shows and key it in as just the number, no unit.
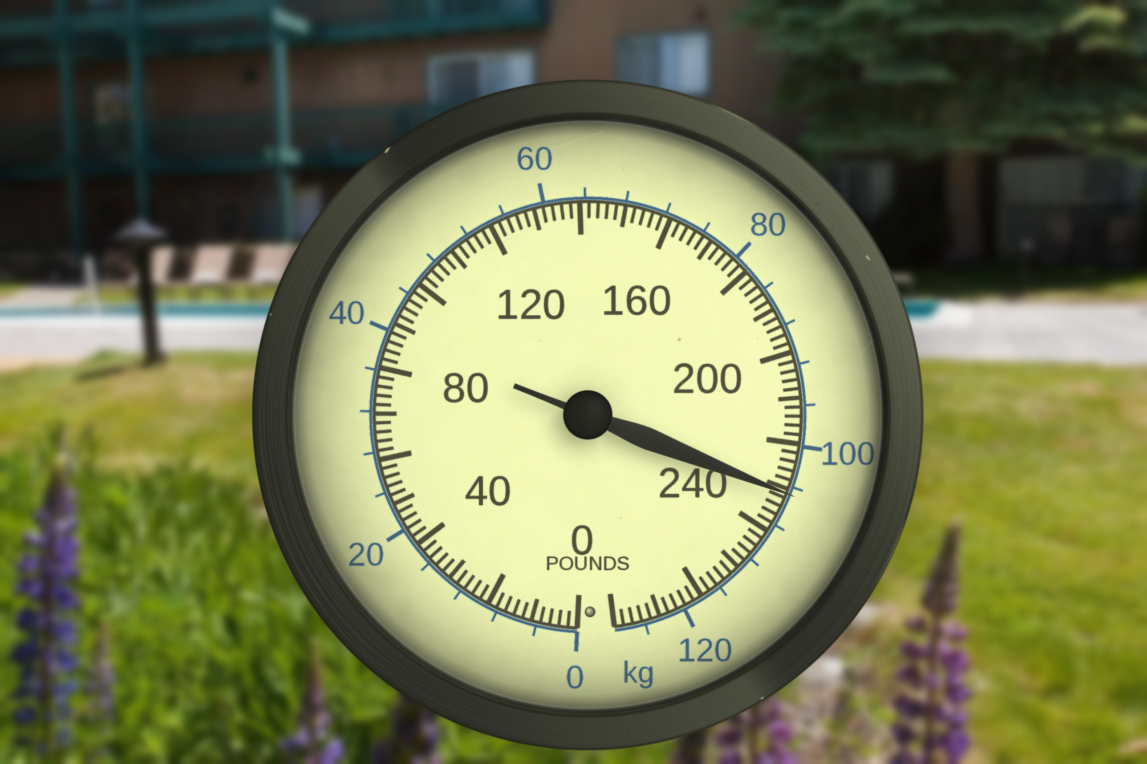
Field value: 231
